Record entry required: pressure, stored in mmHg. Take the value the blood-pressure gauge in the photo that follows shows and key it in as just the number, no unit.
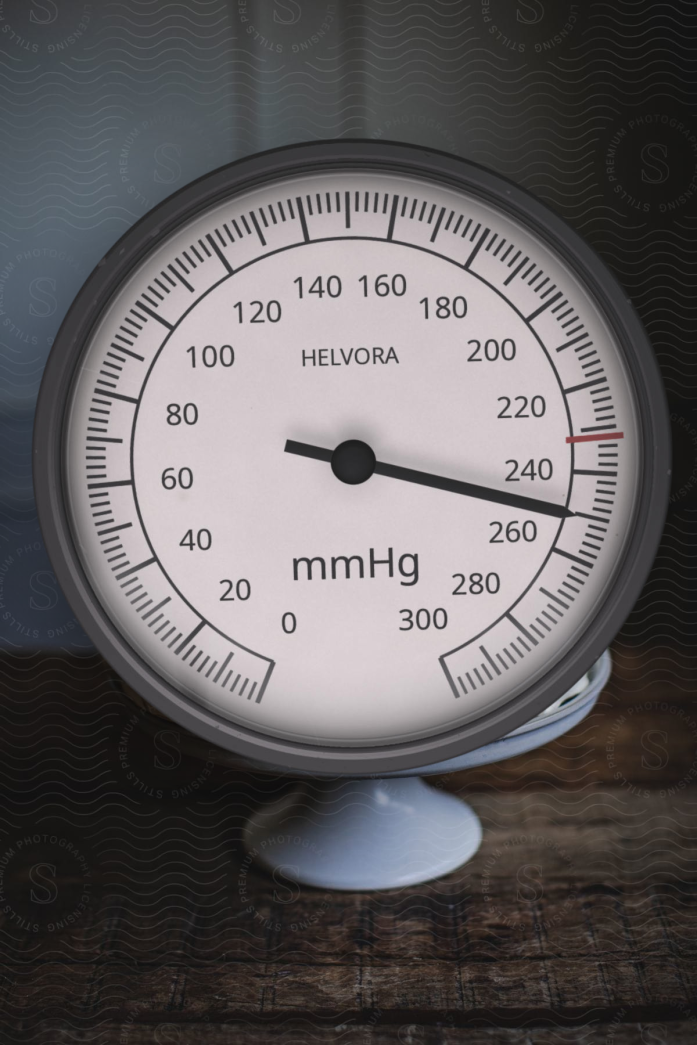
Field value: 250
